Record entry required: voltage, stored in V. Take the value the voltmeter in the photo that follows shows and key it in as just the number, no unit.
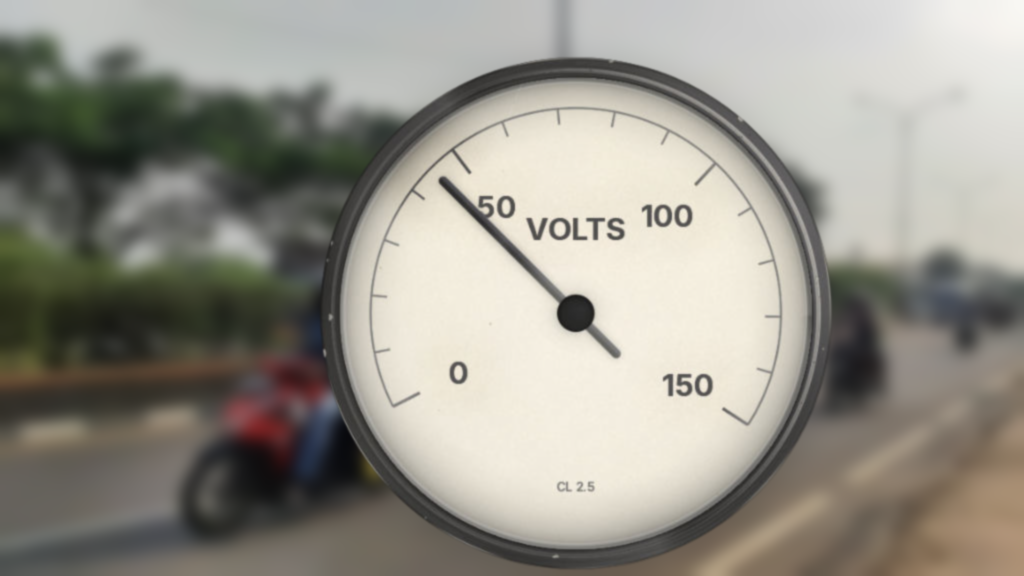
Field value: 45
